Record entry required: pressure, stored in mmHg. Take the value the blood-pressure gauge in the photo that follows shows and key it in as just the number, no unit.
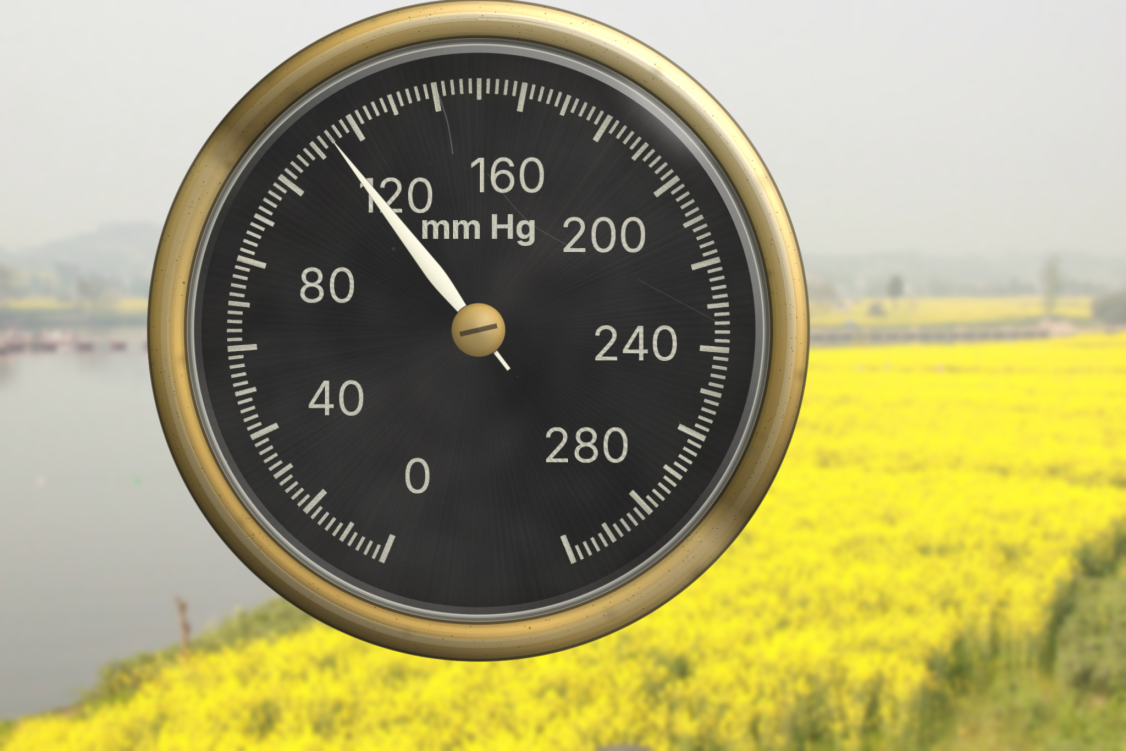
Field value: 114
